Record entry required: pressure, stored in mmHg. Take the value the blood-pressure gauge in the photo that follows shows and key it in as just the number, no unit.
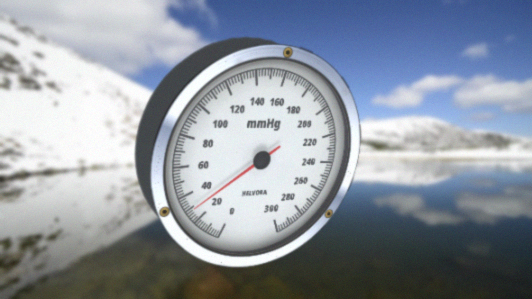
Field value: 30
